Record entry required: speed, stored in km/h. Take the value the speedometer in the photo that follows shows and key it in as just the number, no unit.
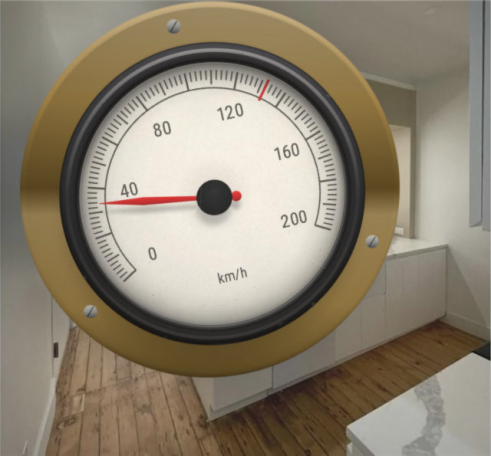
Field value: 34
